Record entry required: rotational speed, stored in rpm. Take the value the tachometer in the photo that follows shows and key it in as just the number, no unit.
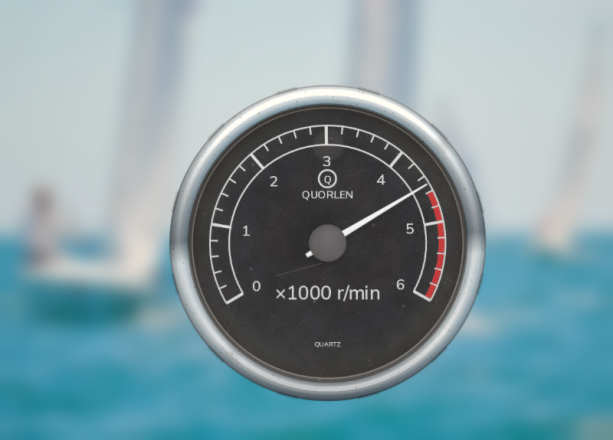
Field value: 4500
